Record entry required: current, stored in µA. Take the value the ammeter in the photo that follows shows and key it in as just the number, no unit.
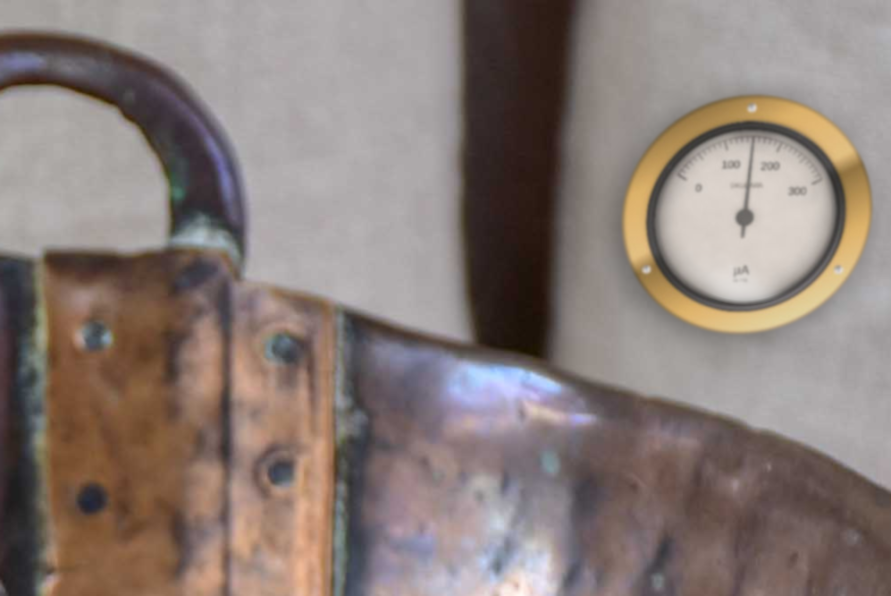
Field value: 150
